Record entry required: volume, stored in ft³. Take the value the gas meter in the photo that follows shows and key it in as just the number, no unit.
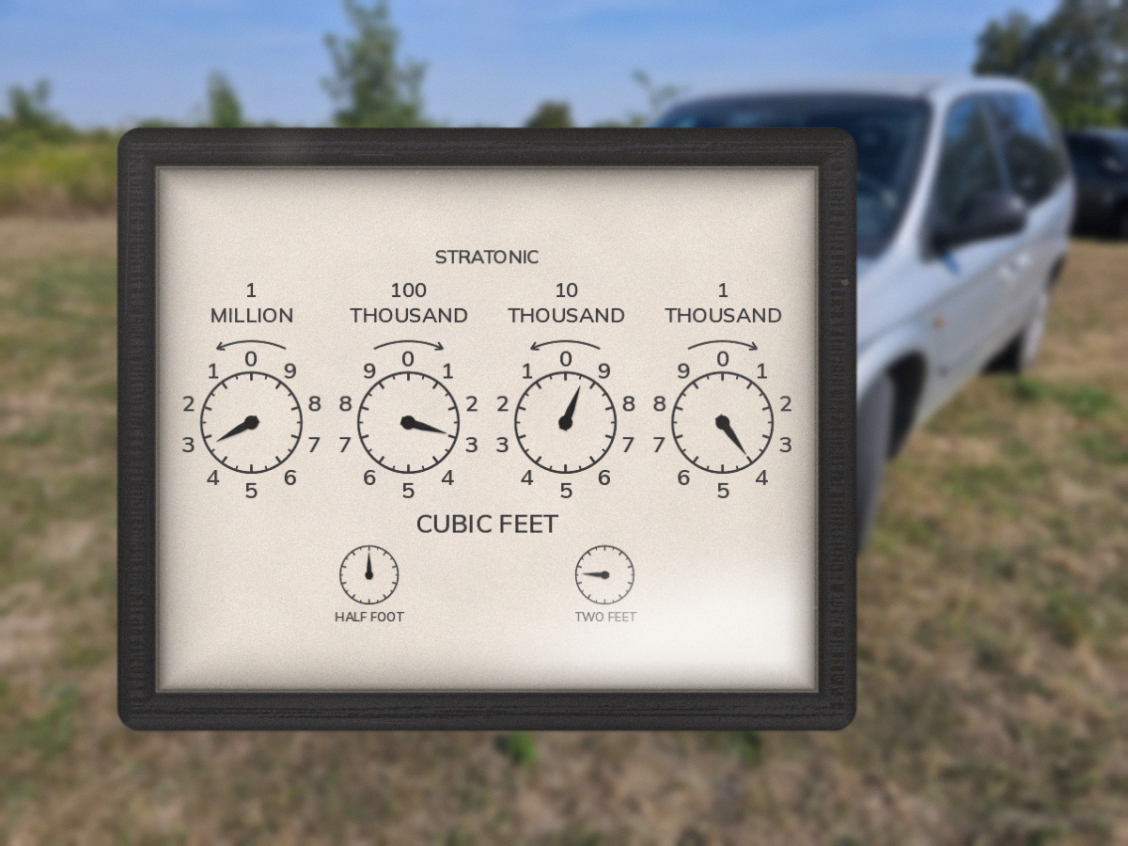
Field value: 329400
